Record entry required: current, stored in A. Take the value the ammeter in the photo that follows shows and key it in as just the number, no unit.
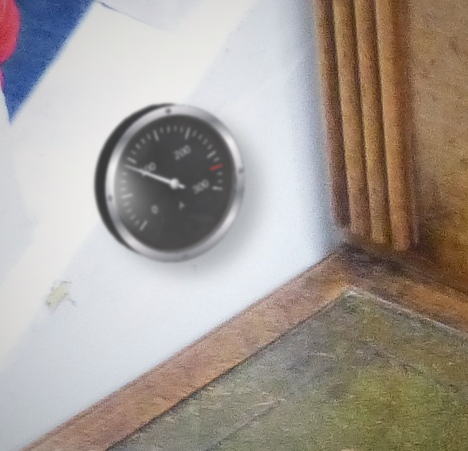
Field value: 90
